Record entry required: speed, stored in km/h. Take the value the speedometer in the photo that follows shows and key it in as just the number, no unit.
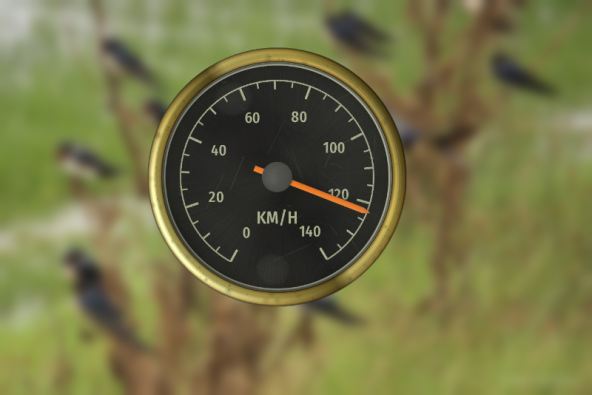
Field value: 122.5
